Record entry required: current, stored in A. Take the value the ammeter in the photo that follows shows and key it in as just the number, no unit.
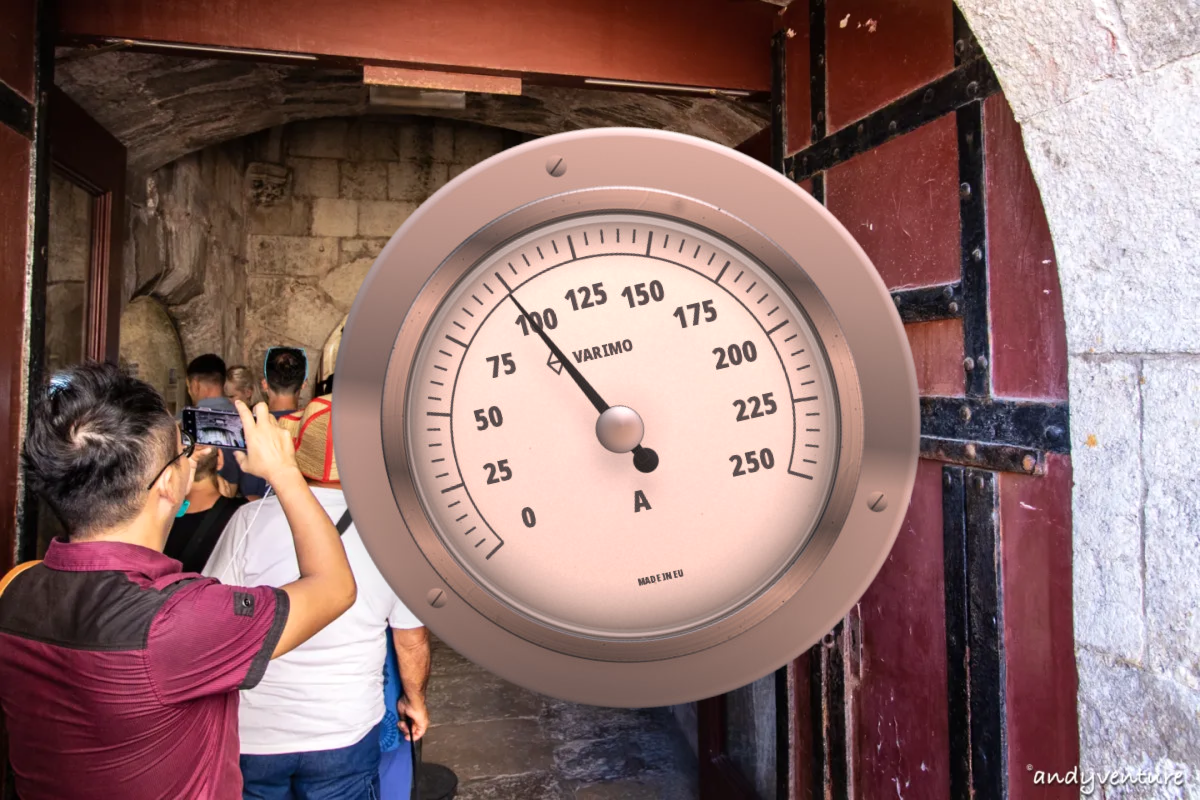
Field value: 100
